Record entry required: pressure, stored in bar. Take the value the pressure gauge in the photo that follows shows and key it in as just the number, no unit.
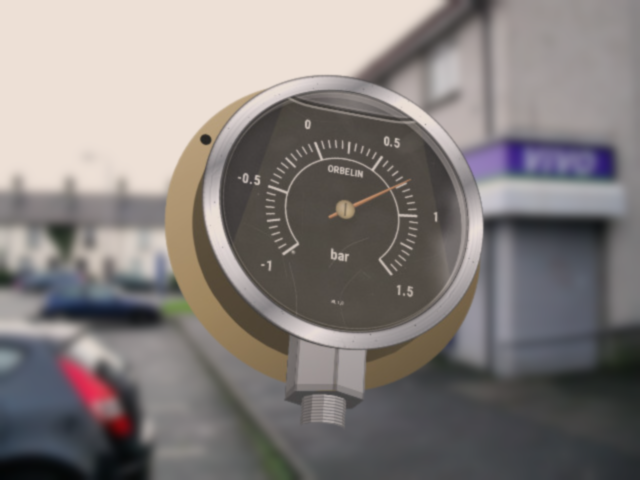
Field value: 0.75
